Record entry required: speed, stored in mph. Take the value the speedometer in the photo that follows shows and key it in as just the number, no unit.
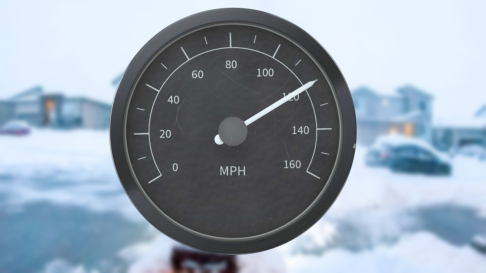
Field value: 120
